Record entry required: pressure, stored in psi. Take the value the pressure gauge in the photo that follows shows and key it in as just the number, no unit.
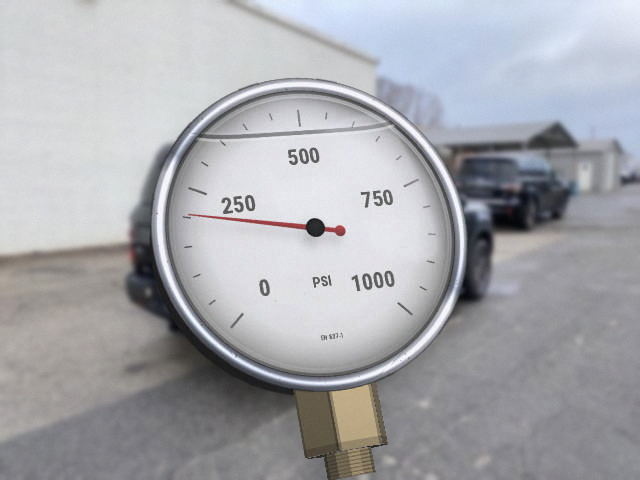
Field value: 200
